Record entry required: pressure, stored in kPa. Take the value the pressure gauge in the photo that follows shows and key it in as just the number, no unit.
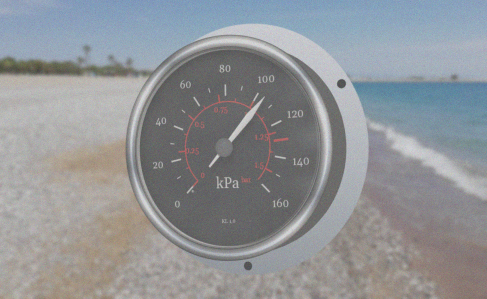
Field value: 105
